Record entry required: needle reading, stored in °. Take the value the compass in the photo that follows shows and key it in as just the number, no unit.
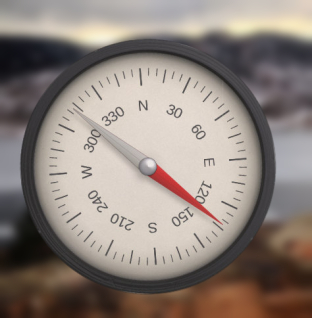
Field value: 132.5
